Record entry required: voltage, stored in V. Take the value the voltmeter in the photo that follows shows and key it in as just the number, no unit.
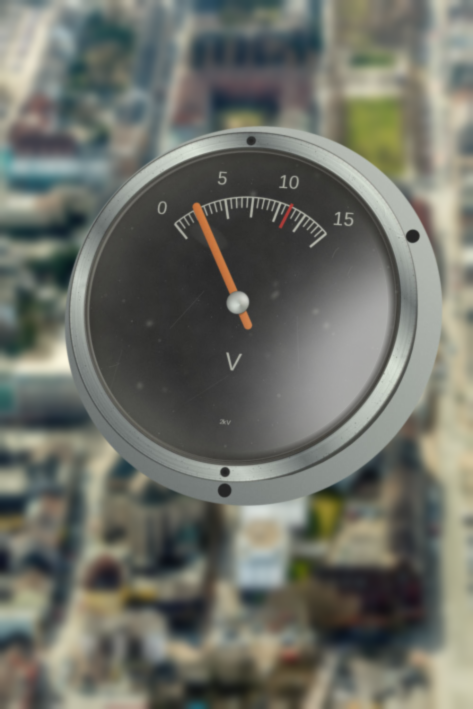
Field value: 2.5
